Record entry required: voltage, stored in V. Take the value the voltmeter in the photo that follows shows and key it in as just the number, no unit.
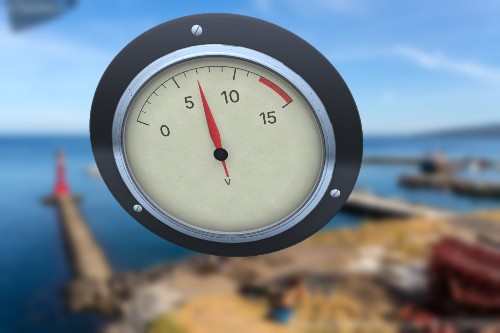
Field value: 7
